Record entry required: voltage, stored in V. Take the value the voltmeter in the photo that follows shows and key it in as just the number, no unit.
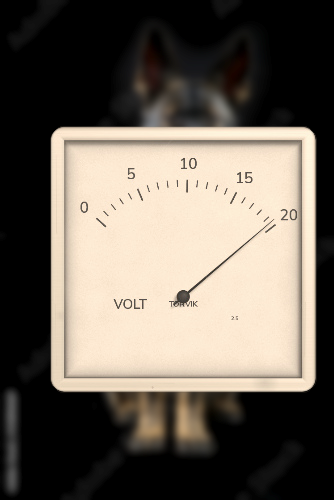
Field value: 19.5
